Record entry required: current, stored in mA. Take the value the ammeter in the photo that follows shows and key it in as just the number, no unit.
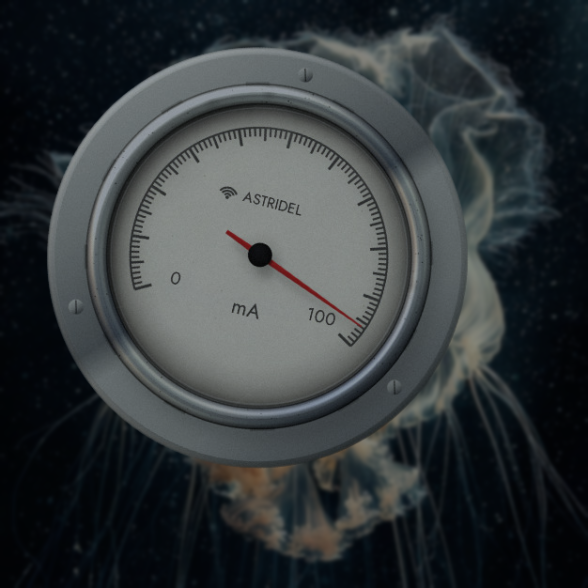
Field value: 96
